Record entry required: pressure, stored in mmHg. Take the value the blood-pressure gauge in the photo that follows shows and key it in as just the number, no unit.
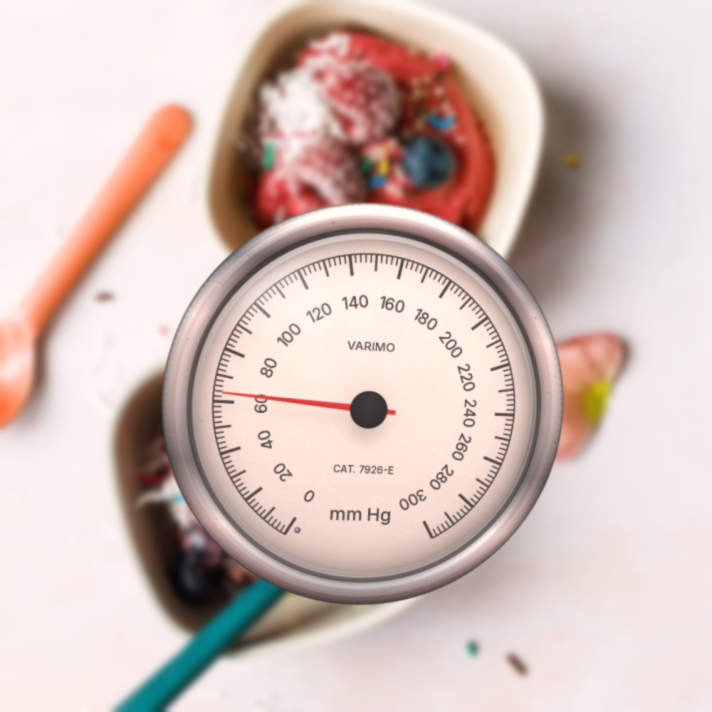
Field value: 64
